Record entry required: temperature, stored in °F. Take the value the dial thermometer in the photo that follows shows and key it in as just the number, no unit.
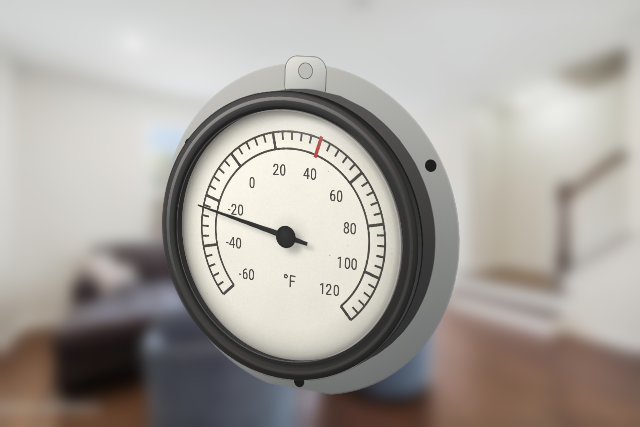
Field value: -24
